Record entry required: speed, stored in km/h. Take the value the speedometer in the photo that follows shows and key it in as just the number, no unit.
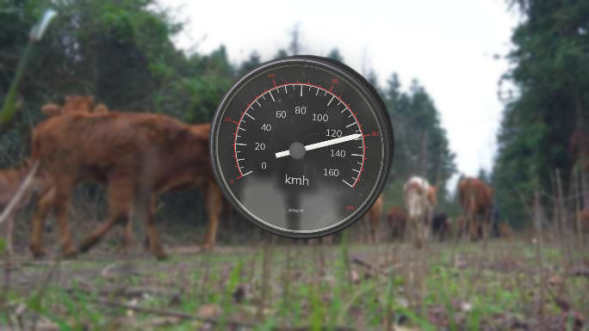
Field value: 127.5
